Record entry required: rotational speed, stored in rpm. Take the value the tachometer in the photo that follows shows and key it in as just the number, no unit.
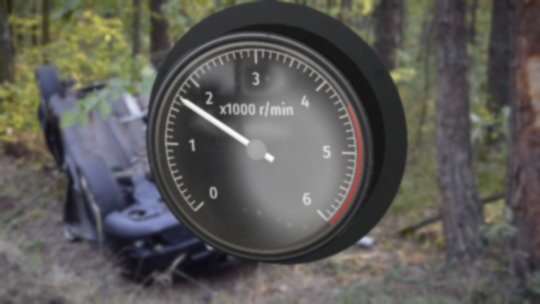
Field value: 1700
